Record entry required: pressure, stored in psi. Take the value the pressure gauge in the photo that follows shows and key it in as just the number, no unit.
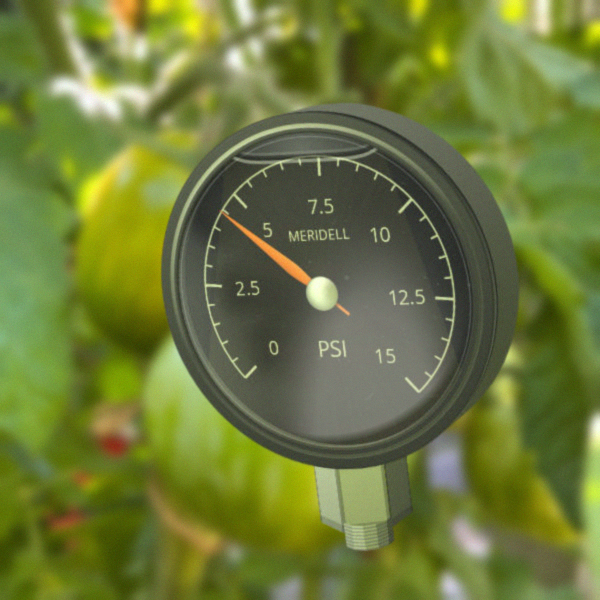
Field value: 4.5
